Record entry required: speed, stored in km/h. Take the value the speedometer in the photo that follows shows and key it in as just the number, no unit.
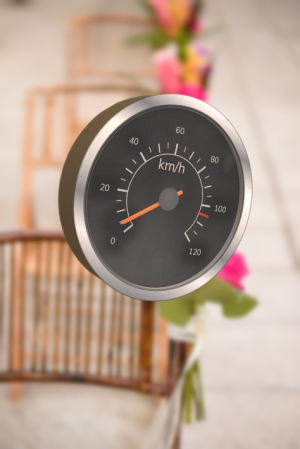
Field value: 5
